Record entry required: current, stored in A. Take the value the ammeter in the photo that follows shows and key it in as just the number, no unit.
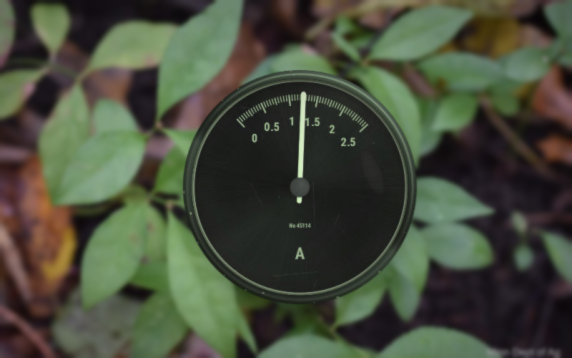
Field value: 1.25
